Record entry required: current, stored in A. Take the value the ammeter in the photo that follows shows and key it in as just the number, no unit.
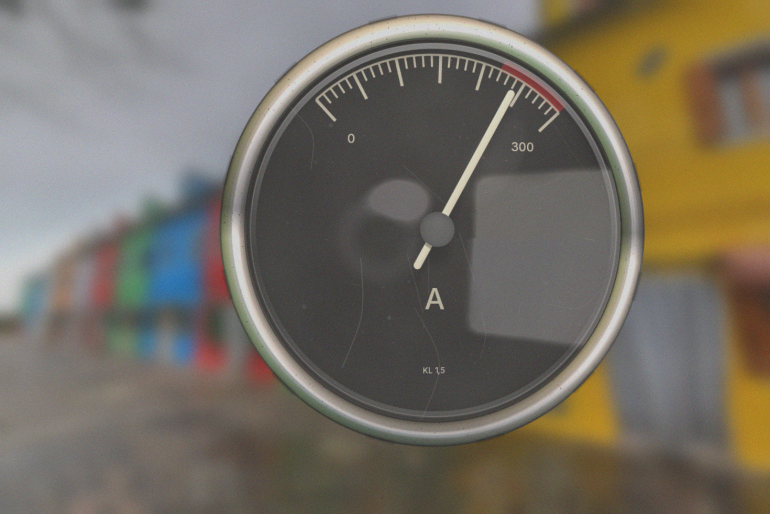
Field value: 240
